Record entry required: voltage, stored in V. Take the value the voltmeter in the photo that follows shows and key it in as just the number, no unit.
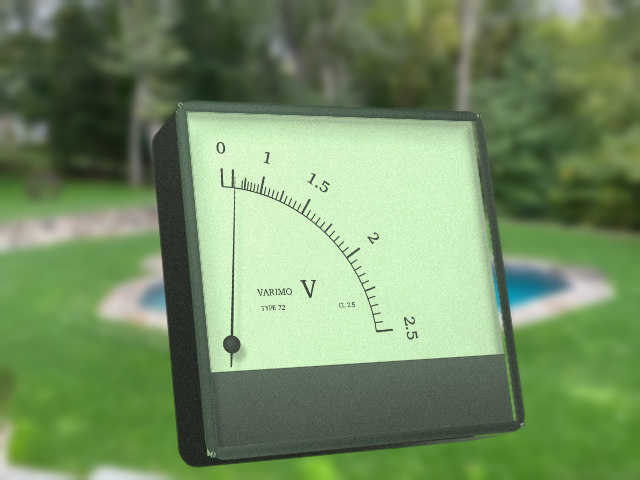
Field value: 0.5
